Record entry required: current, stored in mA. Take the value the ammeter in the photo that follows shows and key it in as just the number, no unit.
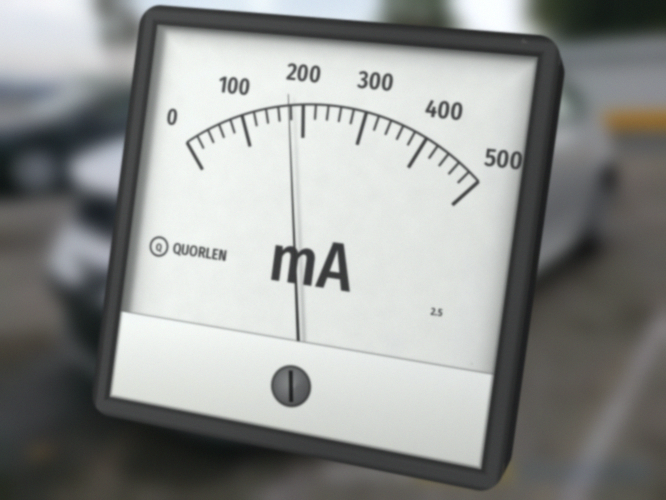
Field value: 180
